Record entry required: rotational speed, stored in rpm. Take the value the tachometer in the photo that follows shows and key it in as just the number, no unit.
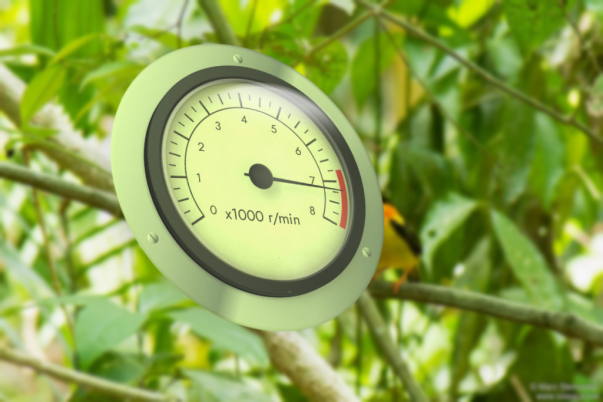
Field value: 7250
